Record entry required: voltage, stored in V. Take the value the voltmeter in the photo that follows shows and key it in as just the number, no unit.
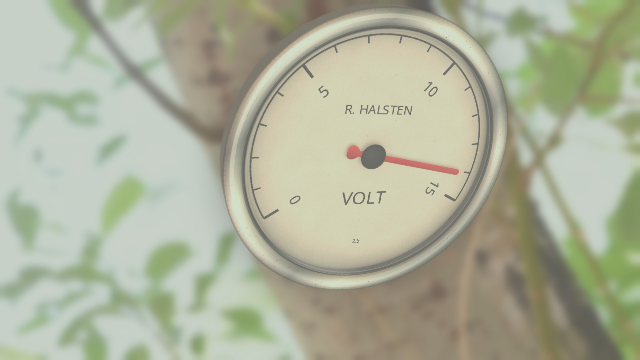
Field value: 14
